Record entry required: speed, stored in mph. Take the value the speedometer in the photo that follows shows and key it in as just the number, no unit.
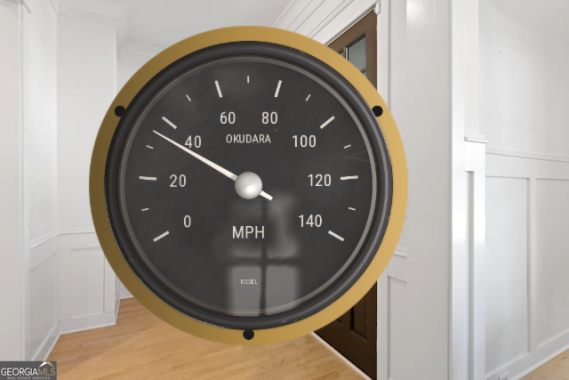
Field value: 35
